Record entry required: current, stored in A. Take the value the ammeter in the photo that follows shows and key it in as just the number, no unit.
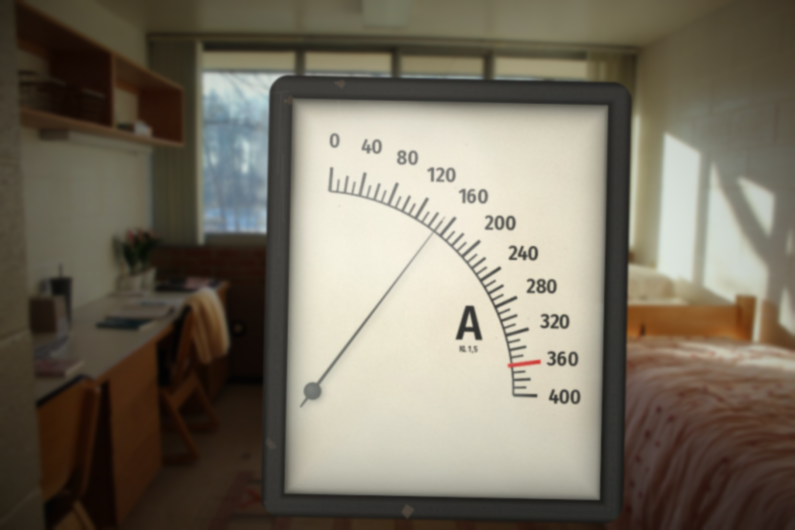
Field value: 150
